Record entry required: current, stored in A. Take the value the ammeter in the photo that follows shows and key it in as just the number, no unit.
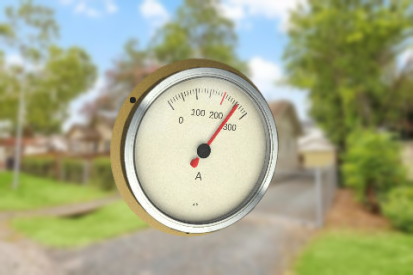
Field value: 250
